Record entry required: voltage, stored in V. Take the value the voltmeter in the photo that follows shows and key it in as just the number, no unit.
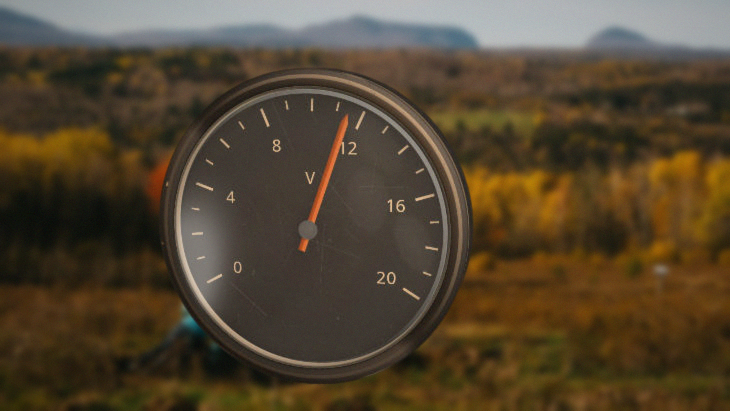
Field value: 11.5
